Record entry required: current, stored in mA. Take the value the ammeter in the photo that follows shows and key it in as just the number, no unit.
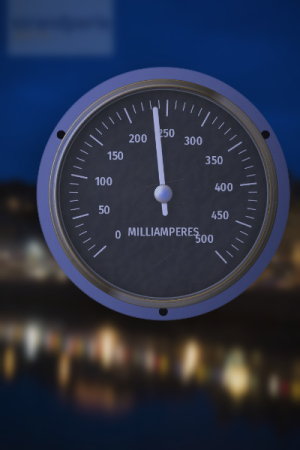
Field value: 235
